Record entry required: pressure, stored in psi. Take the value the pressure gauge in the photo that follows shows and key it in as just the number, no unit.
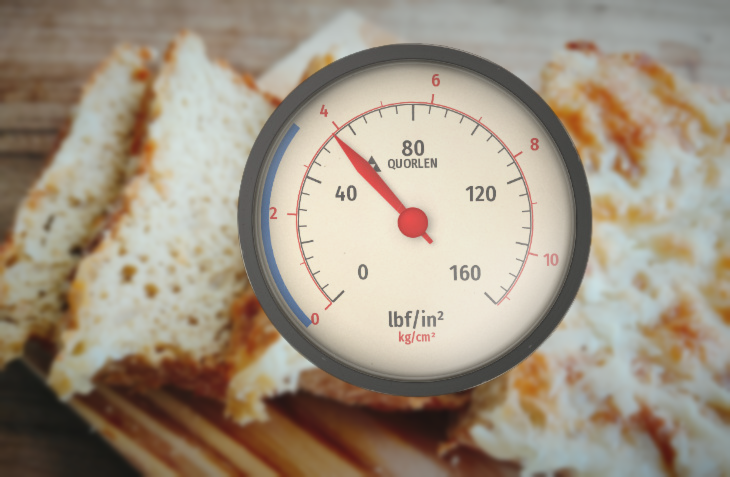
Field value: 55
